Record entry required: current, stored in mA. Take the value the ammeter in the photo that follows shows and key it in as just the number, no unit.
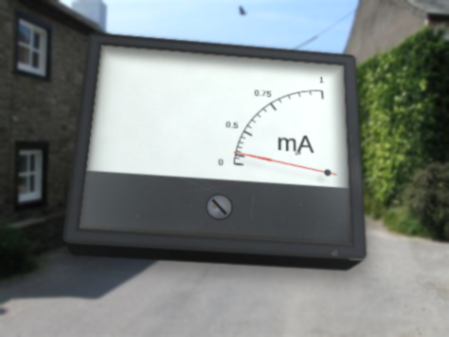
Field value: 0.25
